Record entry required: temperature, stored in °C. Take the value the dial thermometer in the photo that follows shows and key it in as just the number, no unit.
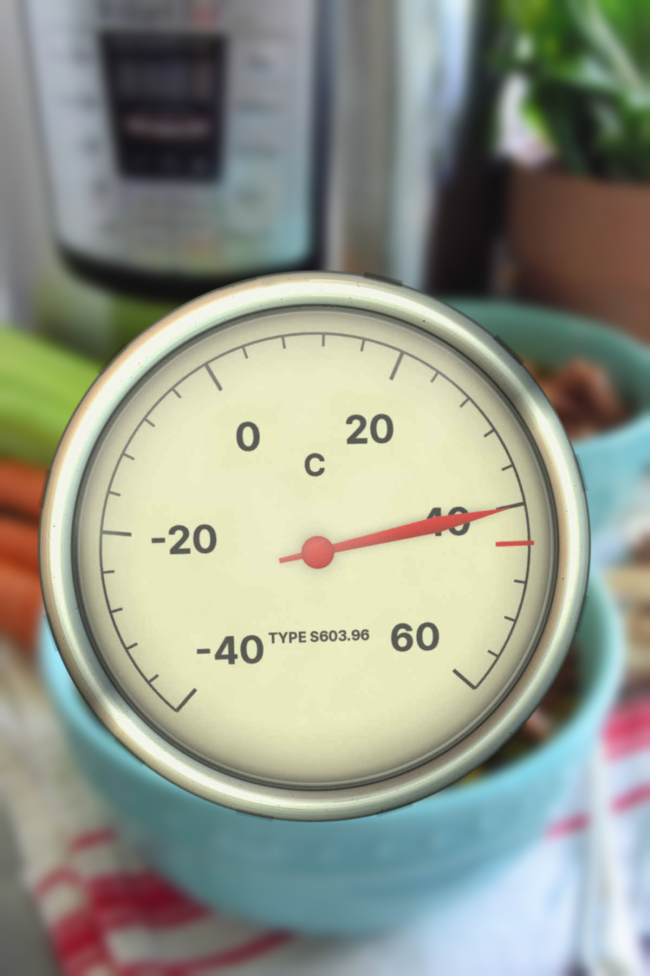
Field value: 40
